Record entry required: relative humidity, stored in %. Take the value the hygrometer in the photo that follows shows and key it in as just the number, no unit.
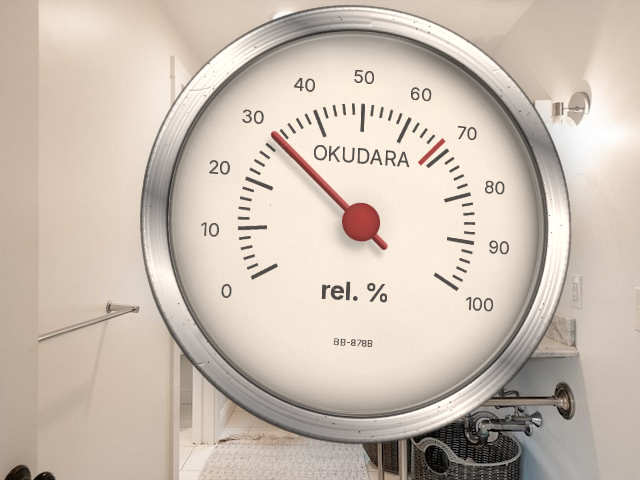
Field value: 30
